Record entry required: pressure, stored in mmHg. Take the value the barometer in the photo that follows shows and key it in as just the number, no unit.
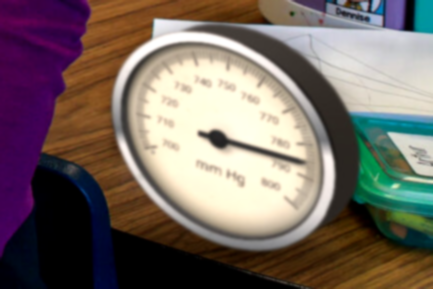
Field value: 785
